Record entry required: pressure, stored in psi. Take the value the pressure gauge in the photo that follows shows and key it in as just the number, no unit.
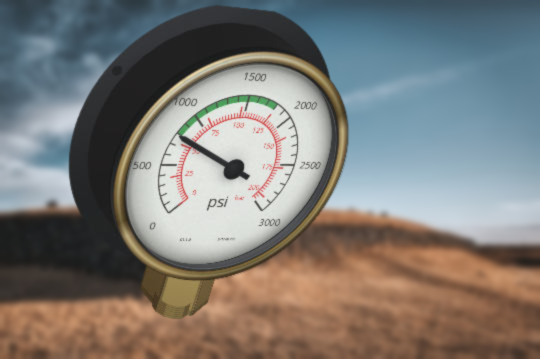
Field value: 800
